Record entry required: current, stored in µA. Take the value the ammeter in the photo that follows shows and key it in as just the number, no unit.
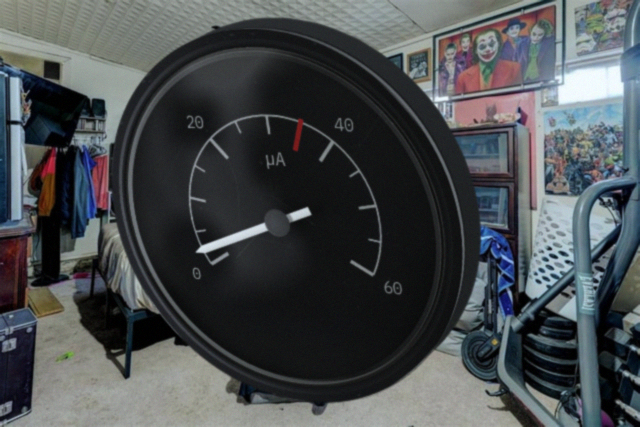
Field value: 2.5
